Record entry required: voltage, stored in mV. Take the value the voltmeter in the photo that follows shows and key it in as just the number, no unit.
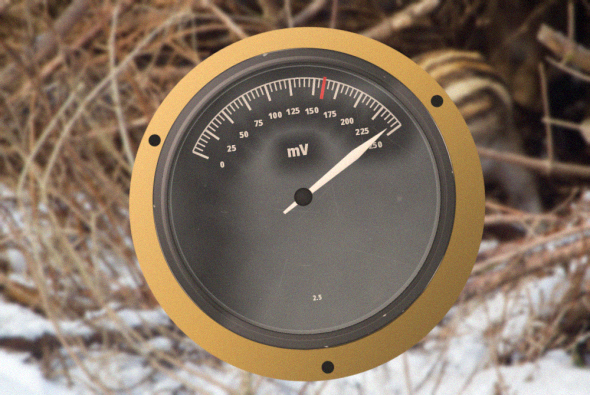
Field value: 245
